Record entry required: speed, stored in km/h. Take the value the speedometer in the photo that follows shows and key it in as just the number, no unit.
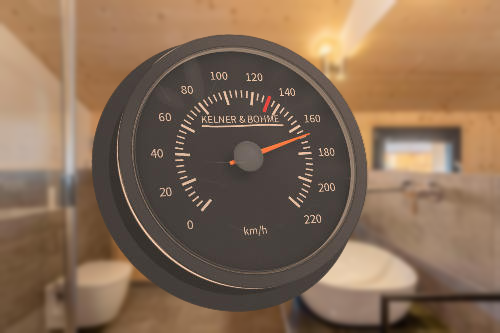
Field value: 168
